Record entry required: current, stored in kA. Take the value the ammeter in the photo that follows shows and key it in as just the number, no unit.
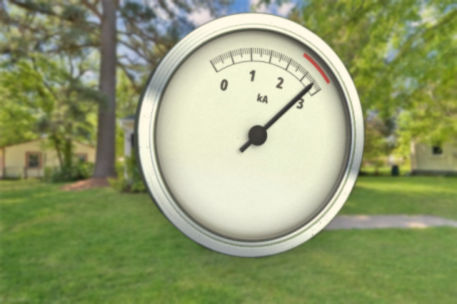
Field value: 2.75
